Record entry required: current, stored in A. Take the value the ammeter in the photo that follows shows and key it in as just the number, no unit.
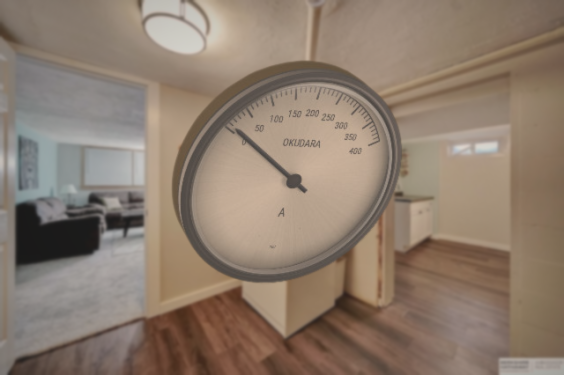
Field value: 10
